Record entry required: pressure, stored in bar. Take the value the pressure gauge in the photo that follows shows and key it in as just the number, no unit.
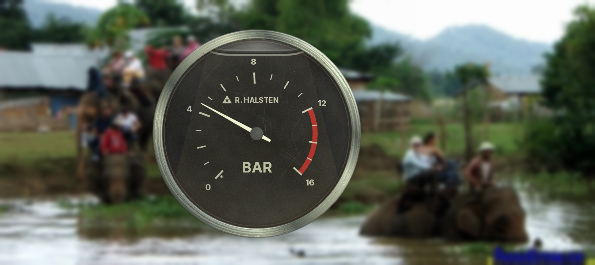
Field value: 4.5
